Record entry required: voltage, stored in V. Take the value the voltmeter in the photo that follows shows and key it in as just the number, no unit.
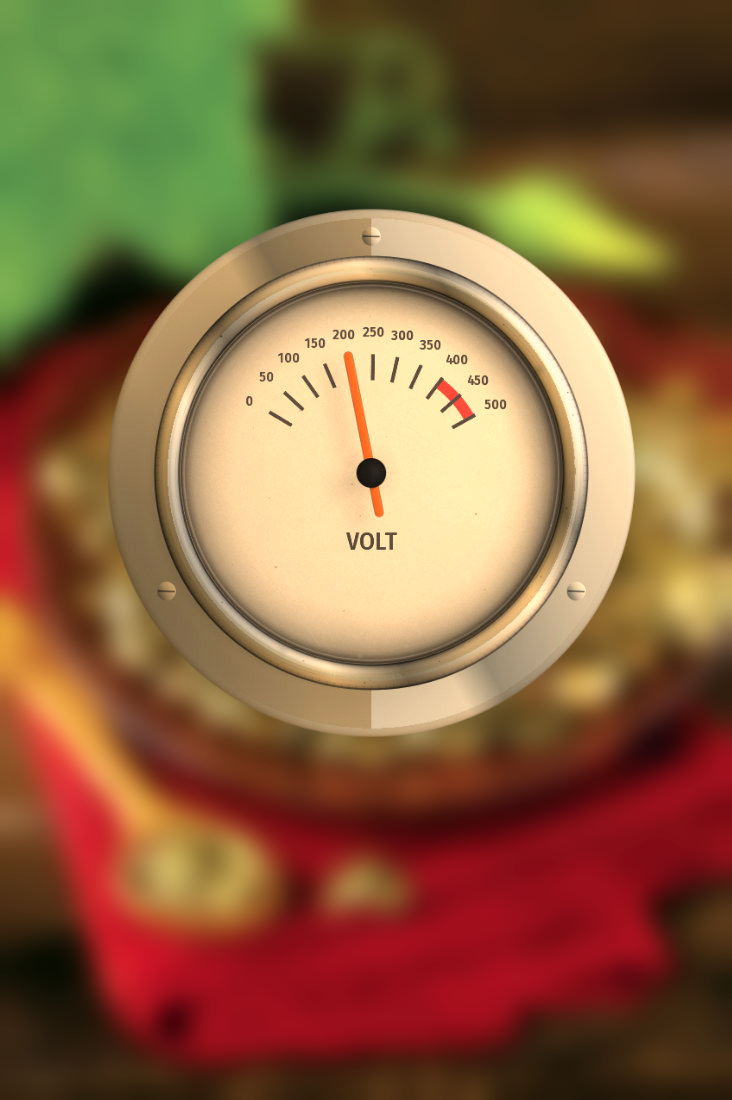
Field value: 200
